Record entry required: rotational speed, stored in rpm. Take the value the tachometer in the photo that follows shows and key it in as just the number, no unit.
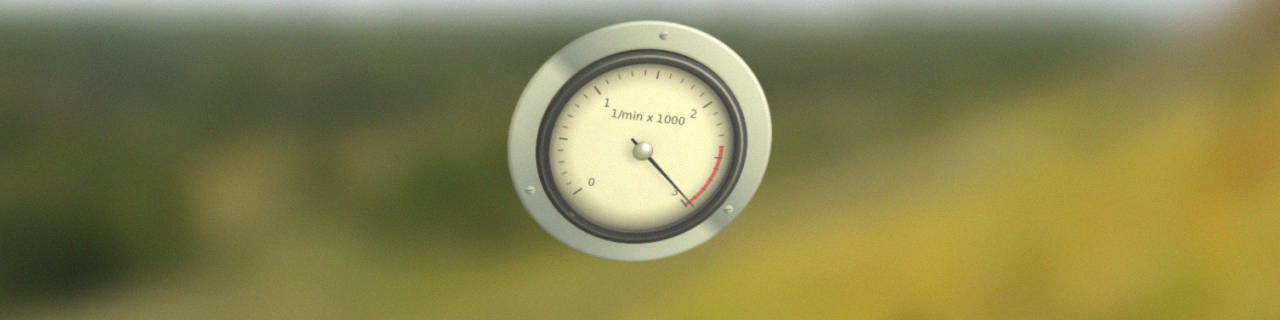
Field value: 2950
